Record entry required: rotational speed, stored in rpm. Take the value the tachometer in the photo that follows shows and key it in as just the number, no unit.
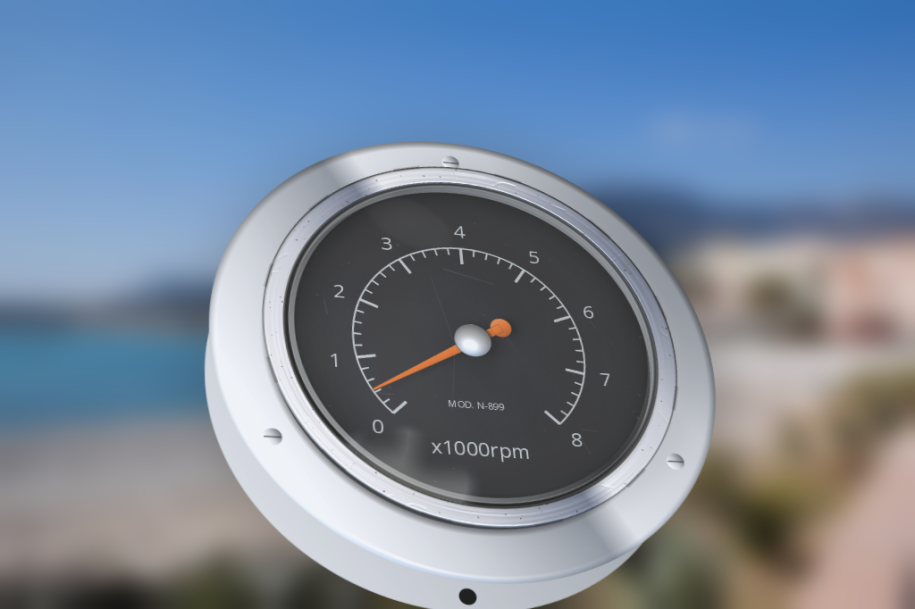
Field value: 400
